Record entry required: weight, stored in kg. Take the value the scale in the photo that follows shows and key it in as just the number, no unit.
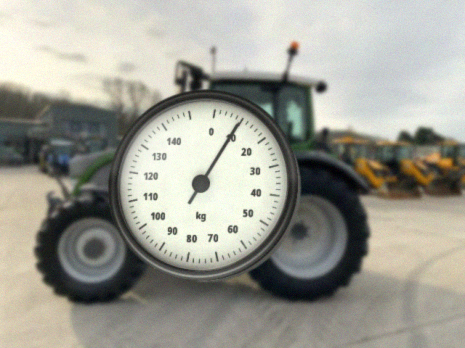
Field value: 10
